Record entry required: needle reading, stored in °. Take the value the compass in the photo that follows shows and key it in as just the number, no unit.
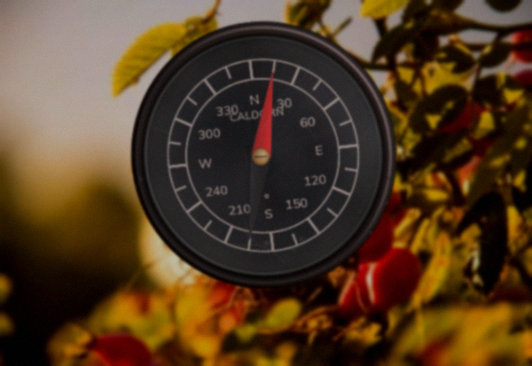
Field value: 15
